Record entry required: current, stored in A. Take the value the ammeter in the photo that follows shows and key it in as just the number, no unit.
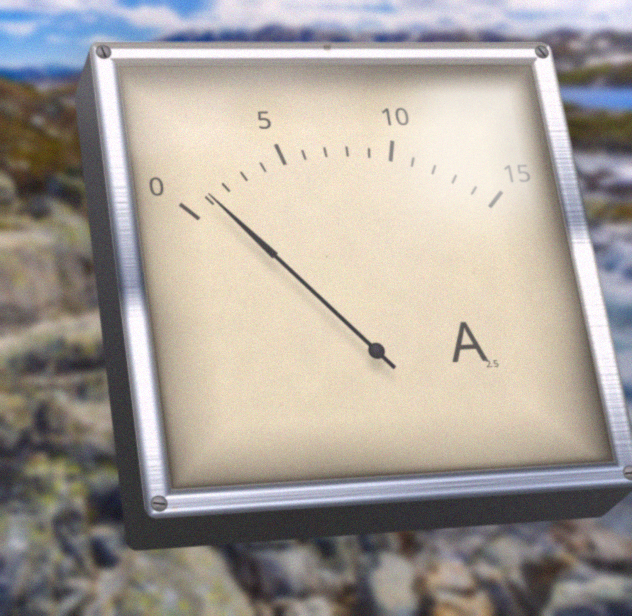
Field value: 1
